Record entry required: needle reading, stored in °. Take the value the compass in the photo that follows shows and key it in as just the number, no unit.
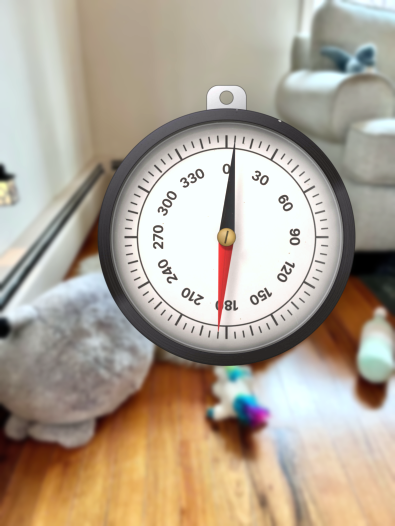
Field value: 185
